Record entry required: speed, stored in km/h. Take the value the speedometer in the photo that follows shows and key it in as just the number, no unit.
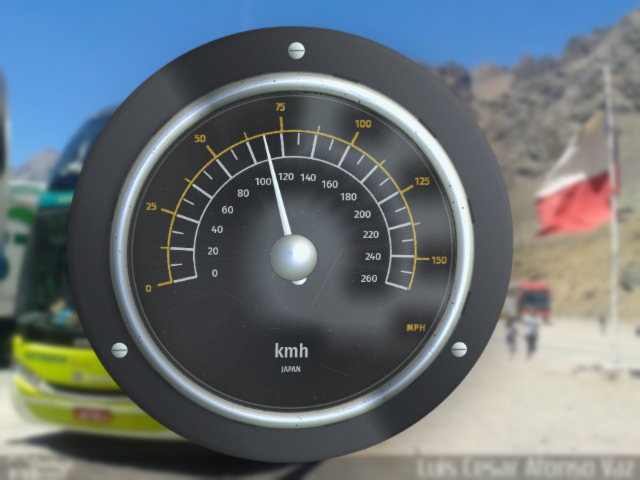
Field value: 110
